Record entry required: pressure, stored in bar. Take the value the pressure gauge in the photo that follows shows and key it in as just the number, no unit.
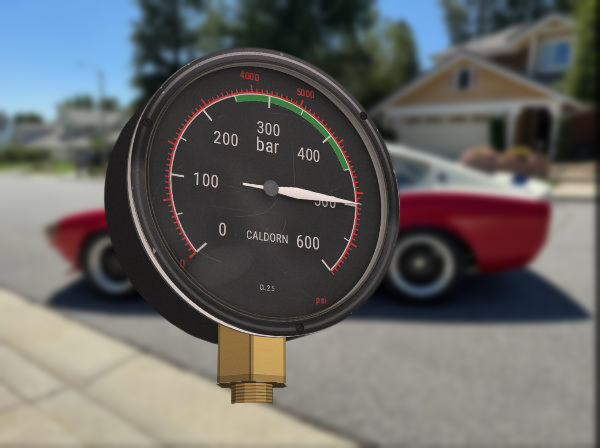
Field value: 500
